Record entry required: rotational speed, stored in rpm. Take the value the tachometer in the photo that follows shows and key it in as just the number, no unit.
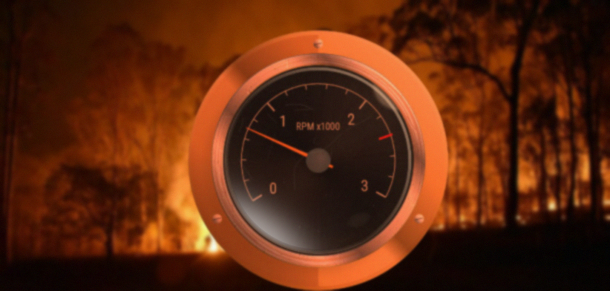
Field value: 700
